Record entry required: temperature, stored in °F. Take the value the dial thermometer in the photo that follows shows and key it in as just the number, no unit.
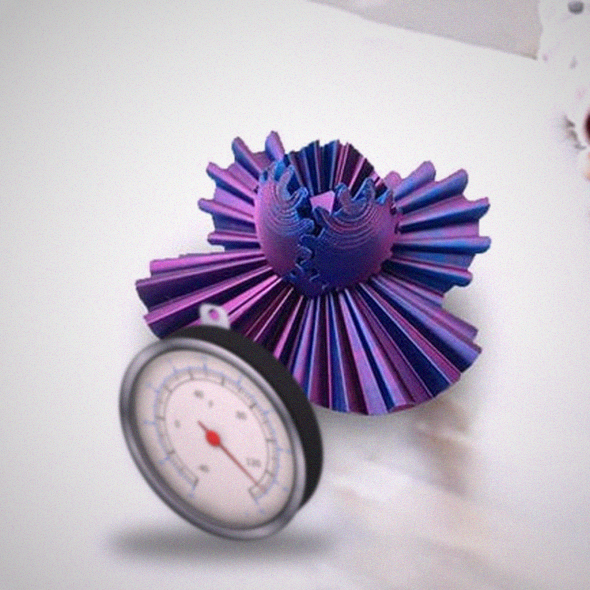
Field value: 130
